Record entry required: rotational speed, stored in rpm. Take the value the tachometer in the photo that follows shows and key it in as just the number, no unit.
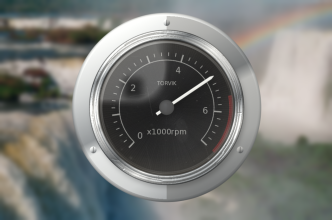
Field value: 5000
